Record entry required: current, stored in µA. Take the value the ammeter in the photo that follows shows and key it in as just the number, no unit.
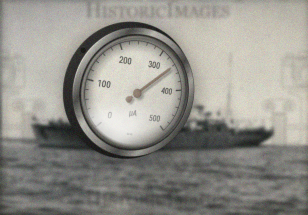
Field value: 340
